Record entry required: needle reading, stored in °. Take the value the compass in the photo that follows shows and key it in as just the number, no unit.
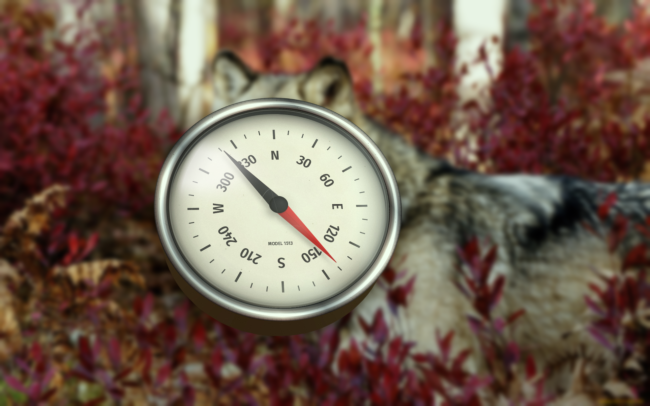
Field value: 140
